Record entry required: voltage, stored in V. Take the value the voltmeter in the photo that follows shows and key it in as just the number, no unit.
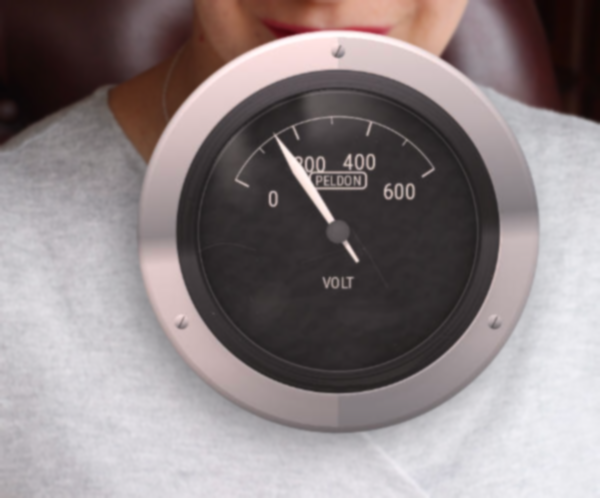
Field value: 150
